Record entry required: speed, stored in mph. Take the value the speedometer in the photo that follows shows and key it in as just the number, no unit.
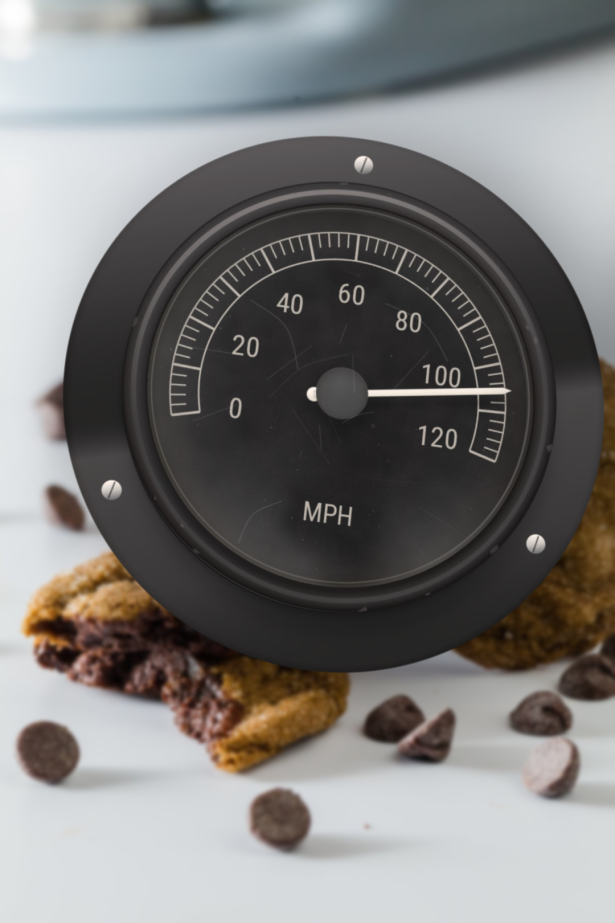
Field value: 106
